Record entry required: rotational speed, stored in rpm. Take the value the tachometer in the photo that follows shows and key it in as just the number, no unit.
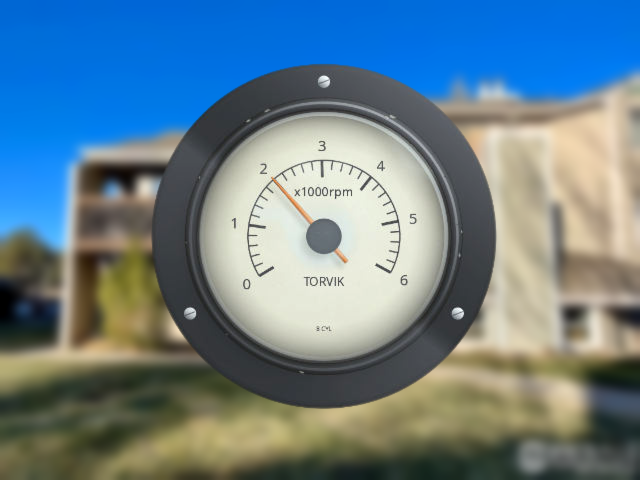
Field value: 2000
